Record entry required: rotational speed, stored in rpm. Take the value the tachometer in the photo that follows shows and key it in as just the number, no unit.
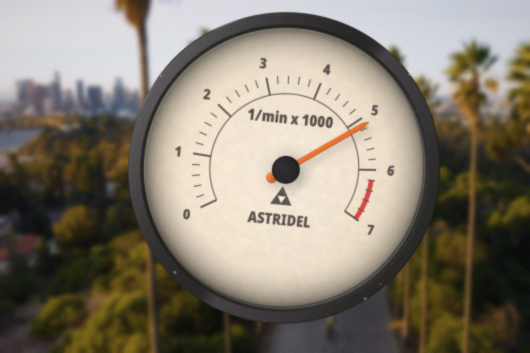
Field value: 5100
